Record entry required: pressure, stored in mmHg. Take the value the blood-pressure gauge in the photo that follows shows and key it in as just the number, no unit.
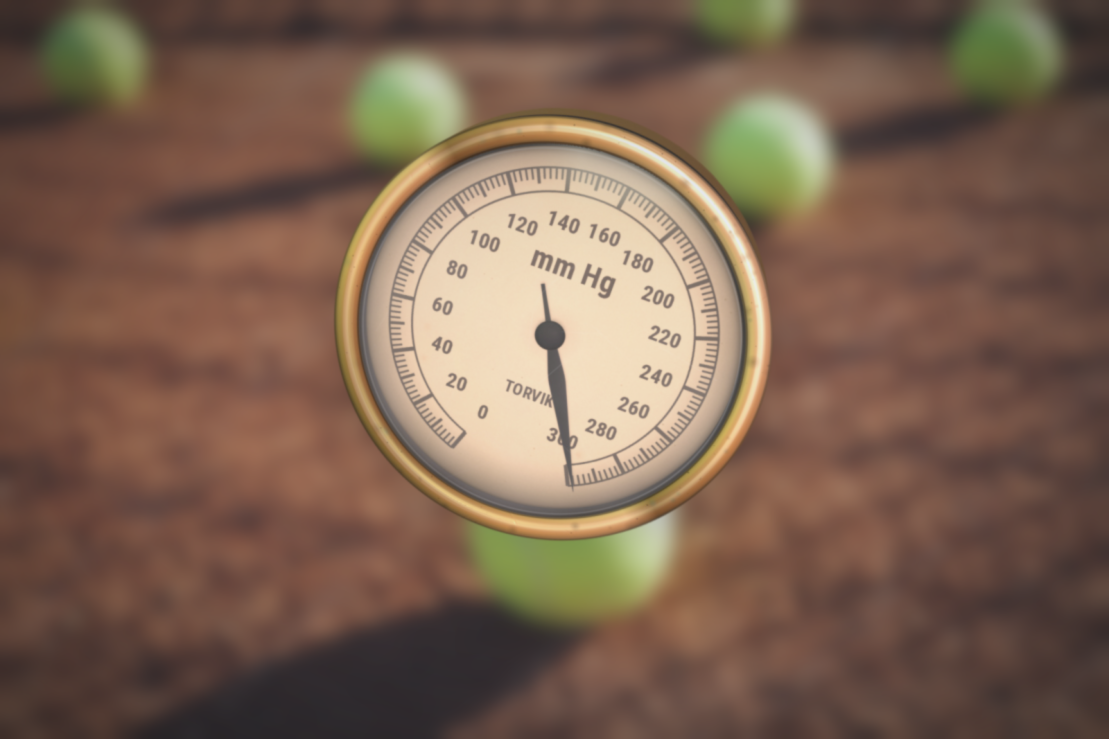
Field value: 298
